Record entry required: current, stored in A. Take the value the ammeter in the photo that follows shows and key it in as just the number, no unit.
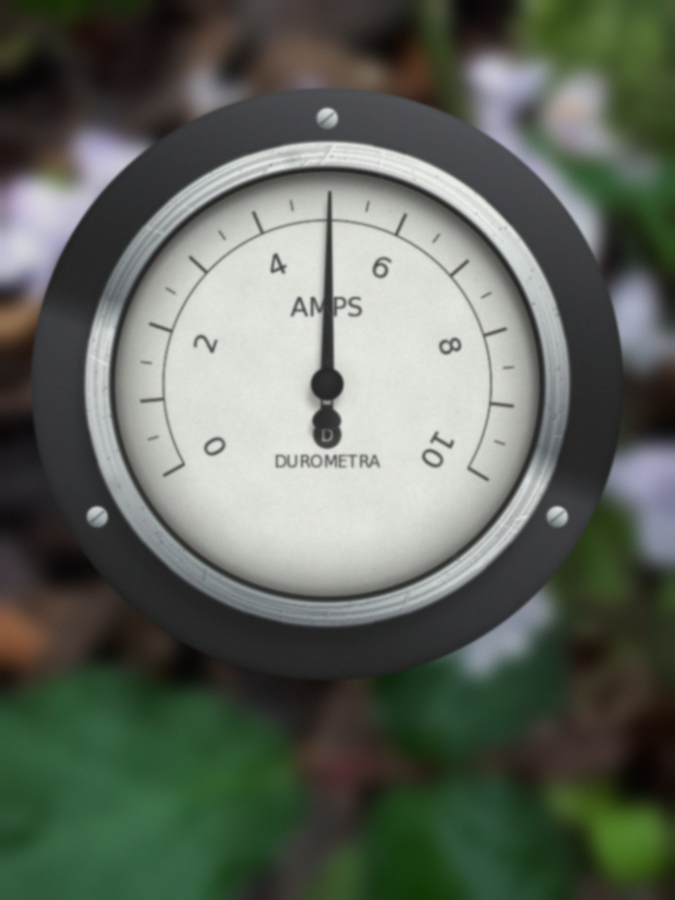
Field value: 5
